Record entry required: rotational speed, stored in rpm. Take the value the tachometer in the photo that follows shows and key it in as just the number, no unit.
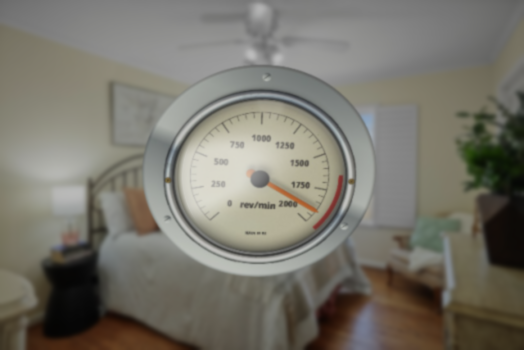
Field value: 1900
